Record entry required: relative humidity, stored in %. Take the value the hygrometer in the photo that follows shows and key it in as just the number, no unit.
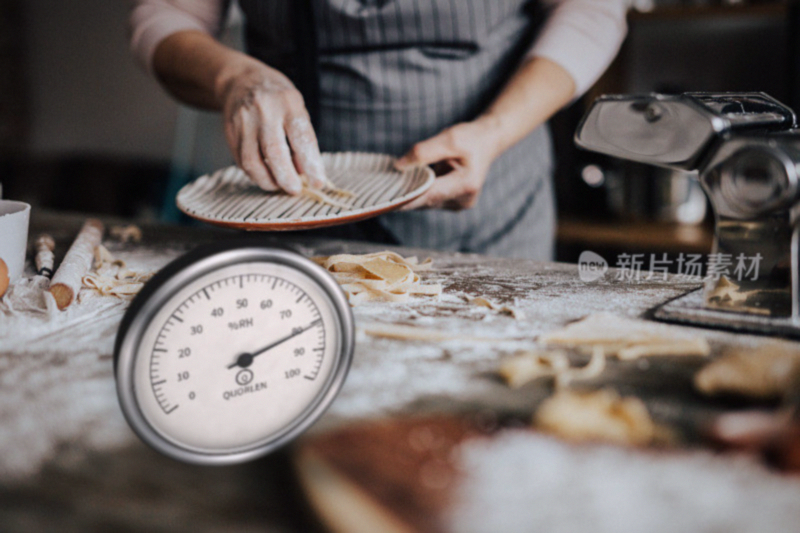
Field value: 80
